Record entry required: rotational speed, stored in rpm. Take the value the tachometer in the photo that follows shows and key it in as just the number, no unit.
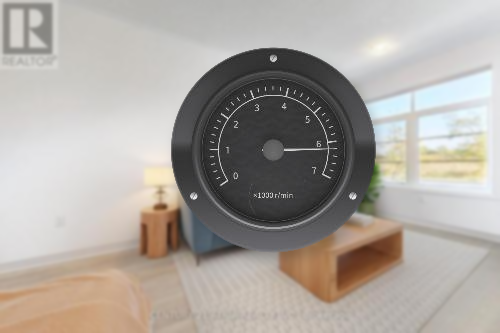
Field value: 6200
